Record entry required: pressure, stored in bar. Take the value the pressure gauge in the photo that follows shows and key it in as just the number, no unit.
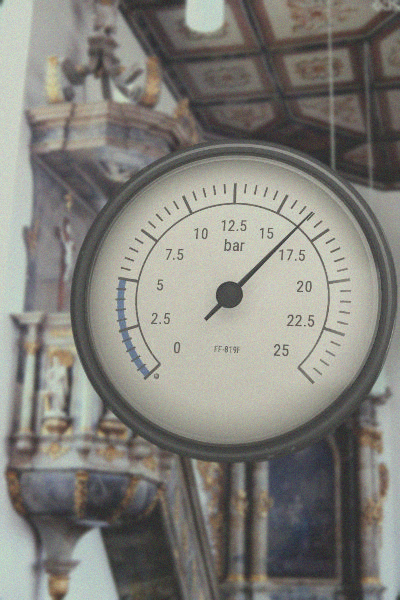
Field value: 16.5
